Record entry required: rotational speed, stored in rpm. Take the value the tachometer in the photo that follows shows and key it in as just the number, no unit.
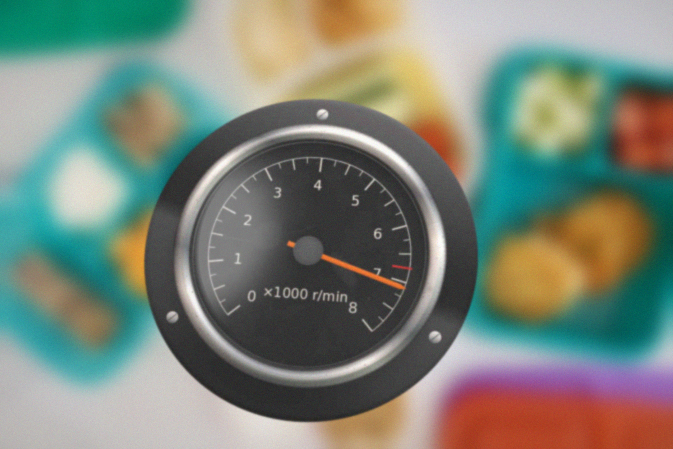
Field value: 7125
